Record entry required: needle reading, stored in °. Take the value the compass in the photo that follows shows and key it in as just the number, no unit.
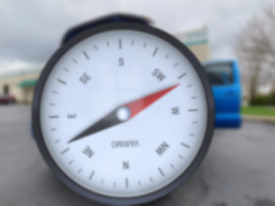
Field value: 245
